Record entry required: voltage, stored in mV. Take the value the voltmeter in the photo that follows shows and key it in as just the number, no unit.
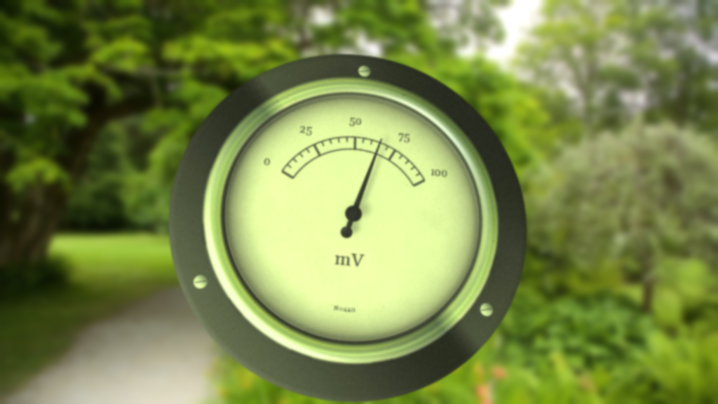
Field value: 65
